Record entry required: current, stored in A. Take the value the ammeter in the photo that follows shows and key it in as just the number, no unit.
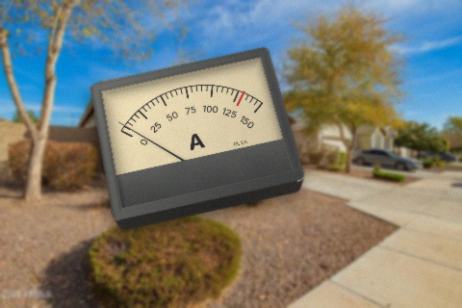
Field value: 5
